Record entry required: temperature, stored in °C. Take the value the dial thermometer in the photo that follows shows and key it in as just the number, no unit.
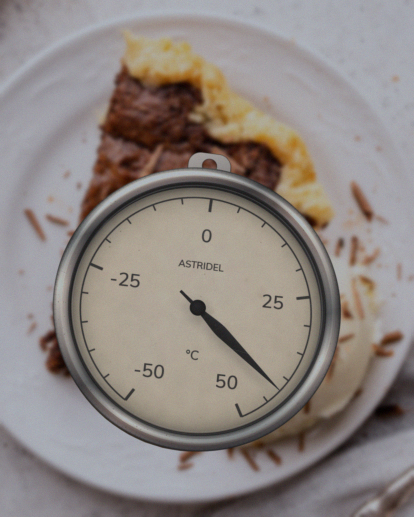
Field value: 42.5
